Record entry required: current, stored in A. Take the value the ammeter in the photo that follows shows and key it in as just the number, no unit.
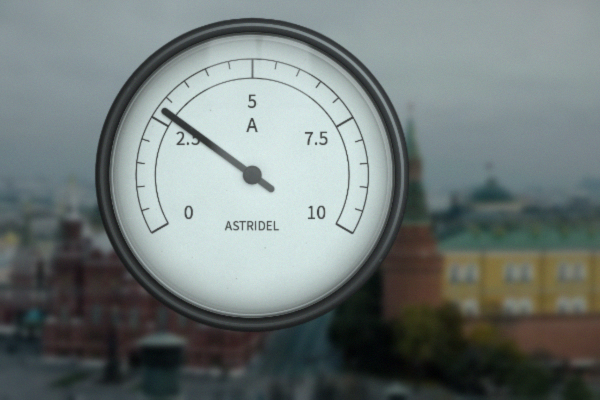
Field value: 2.75
